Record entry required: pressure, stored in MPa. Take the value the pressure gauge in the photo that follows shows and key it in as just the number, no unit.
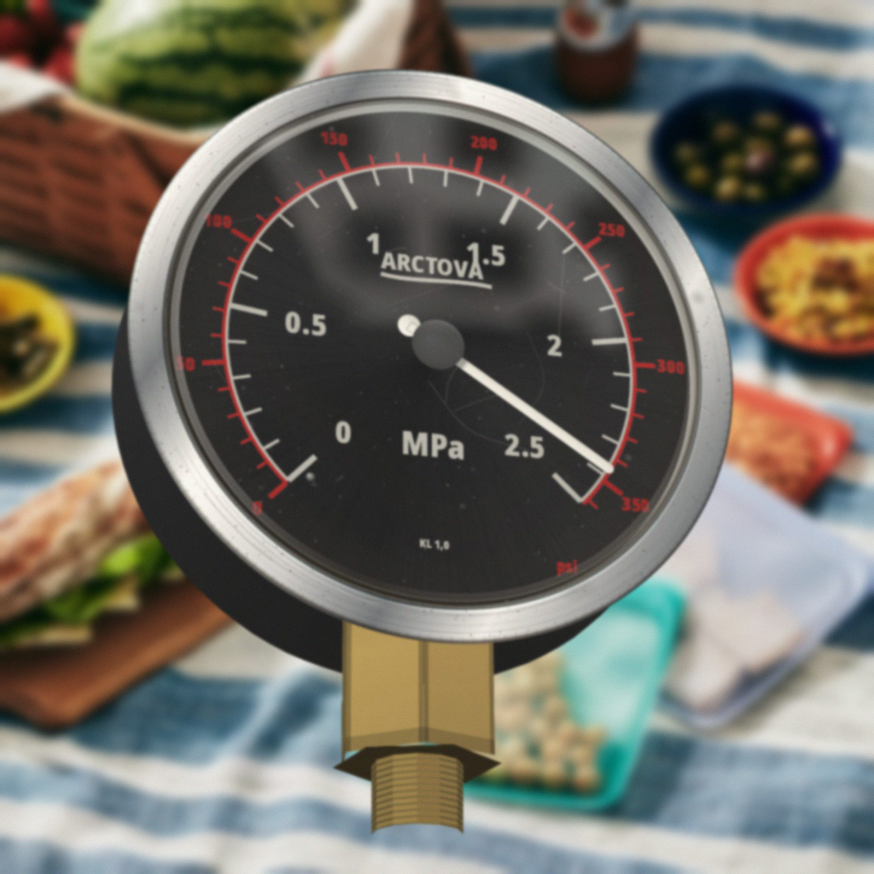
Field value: 2.4
